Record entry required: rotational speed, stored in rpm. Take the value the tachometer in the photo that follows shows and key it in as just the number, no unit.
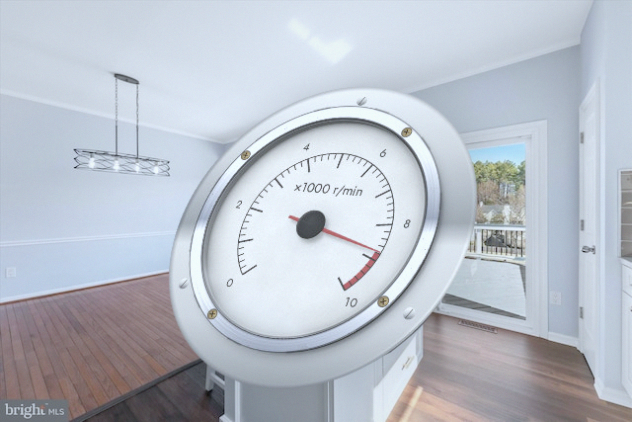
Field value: 8800
